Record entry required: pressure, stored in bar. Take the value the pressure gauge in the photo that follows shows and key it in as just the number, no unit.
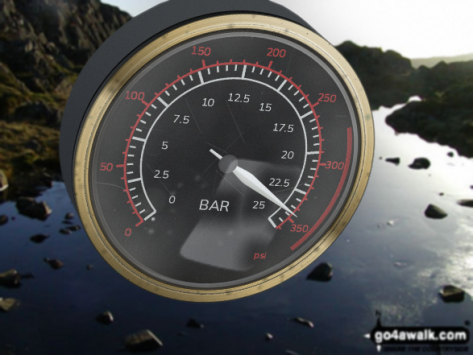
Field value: 23.75
